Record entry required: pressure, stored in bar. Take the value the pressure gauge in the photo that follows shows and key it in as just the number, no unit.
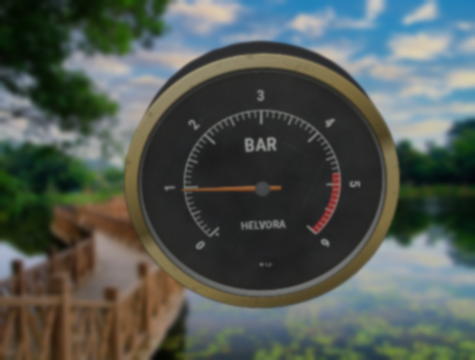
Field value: 1
